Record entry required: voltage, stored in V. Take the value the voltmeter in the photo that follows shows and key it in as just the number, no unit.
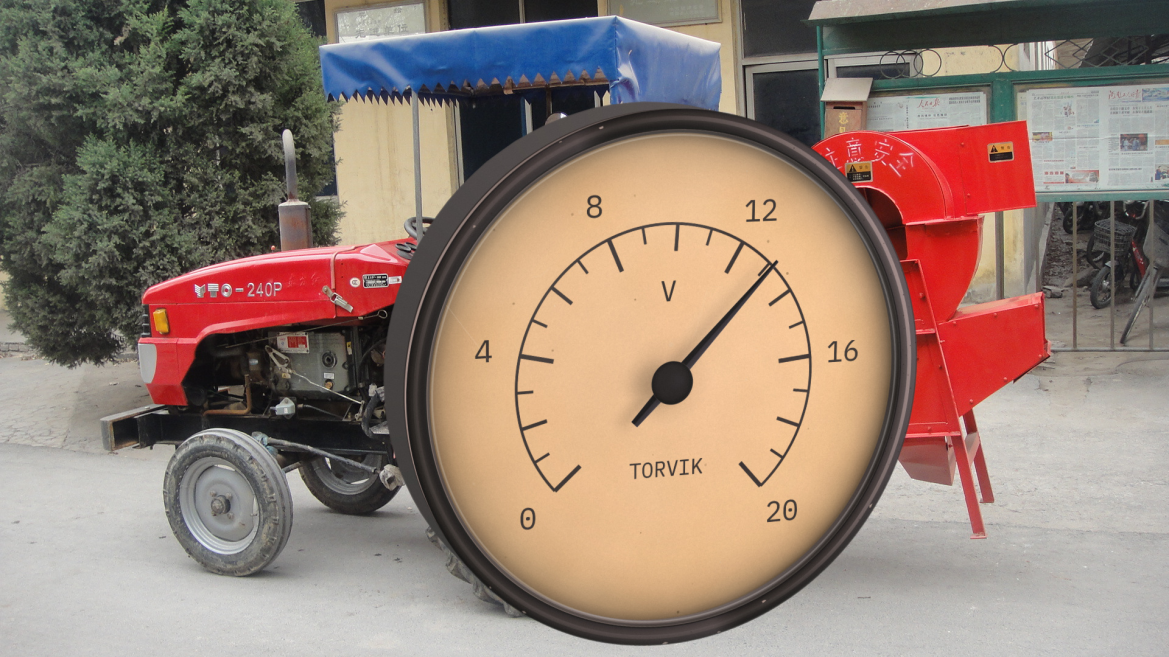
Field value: 13
